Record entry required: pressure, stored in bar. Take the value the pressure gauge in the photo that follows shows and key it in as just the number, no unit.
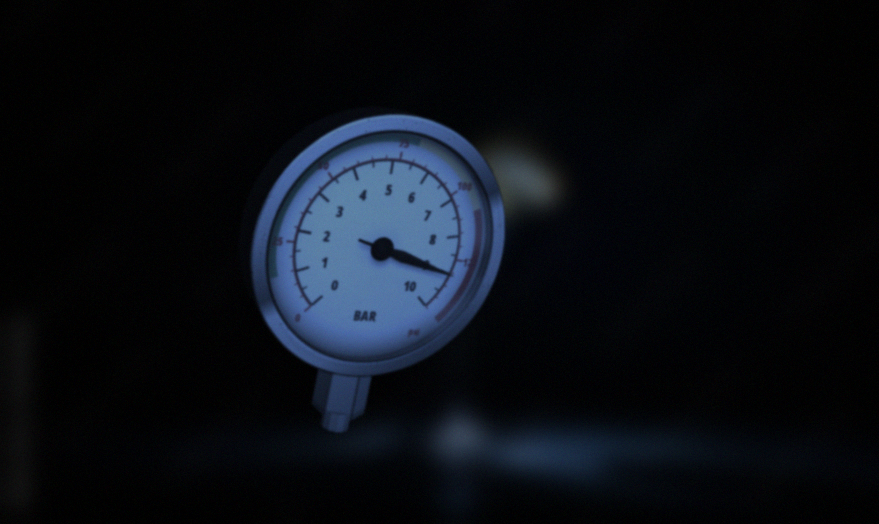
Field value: 9
